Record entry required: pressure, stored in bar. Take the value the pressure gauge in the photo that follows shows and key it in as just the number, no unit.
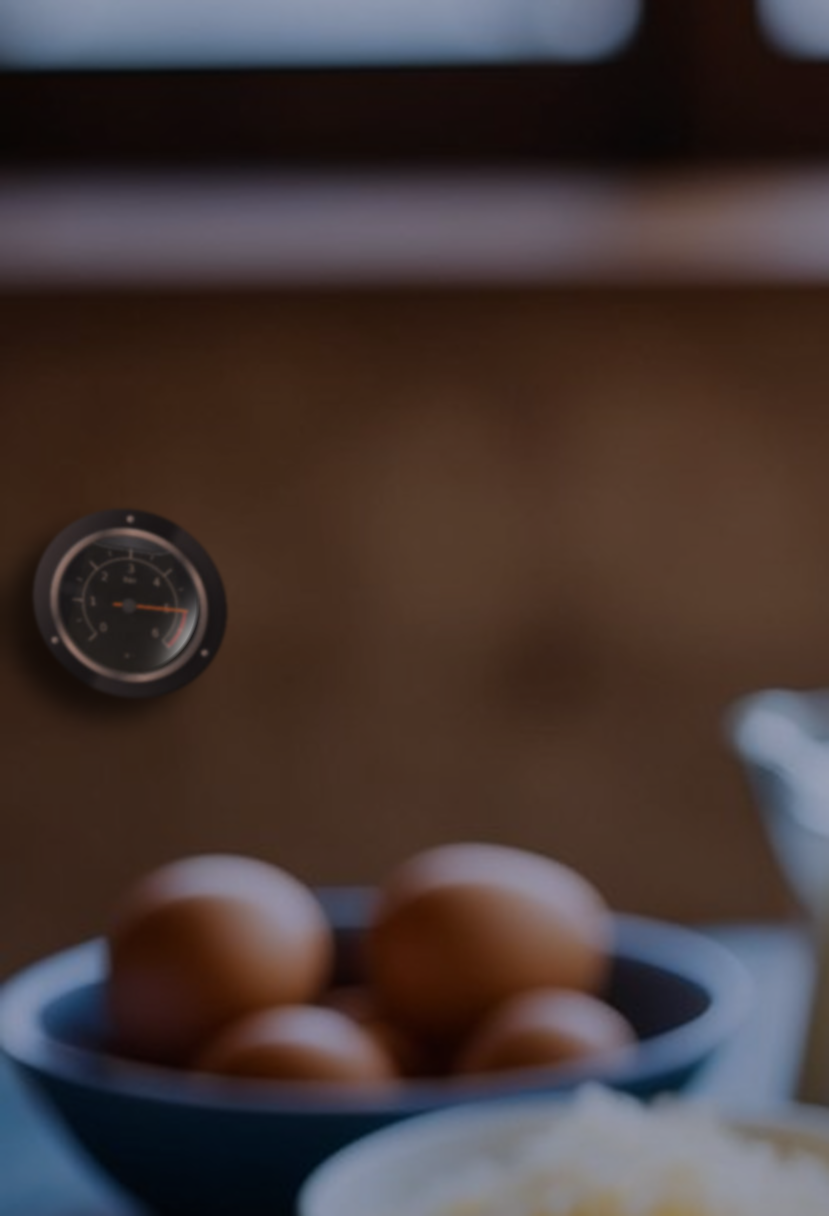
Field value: 5
